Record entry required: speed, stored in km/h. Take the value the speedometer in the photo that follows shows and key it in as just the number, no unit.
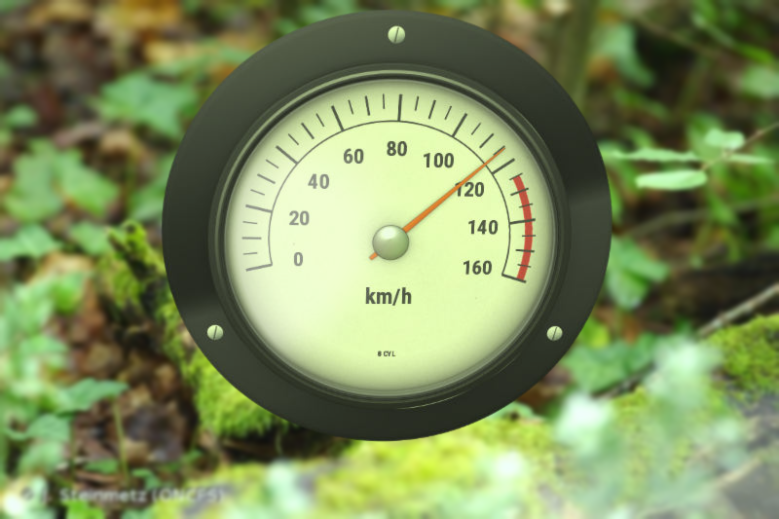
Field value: 115
